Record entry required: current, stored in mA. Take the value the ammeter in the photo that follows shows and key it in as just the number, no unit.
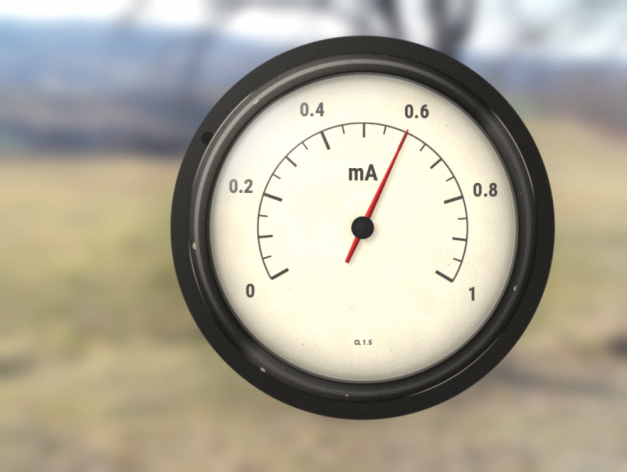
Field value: 0.6
